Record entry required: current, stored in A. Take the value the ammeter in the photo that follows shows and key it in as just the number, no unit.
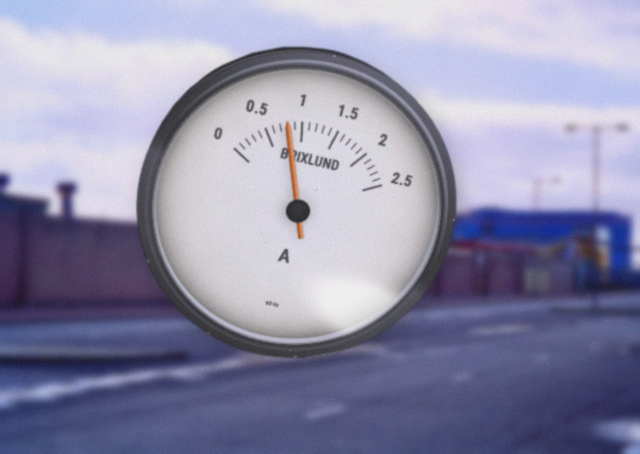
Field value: 0.8
